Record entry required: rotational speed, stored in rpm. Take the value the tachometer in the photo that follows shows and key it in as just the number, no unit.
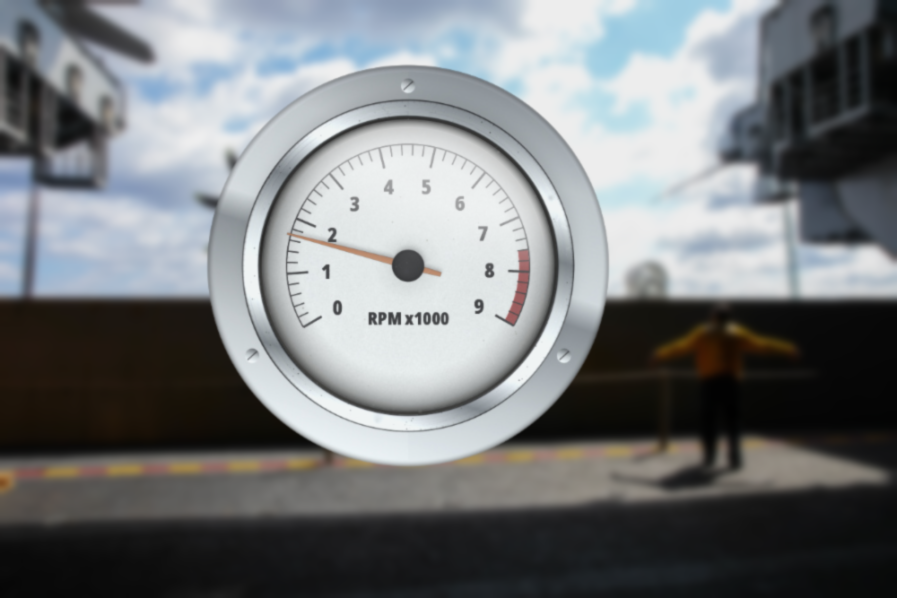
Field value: 1700
